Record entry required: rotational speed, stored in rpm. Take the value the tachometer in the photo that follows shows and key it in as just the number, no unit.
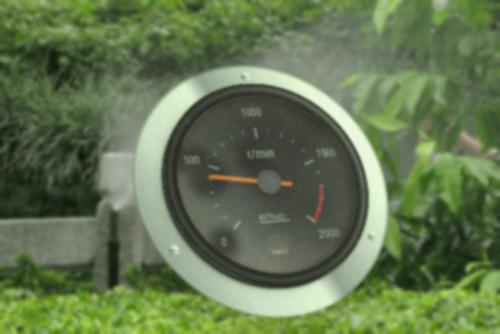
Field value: 400
